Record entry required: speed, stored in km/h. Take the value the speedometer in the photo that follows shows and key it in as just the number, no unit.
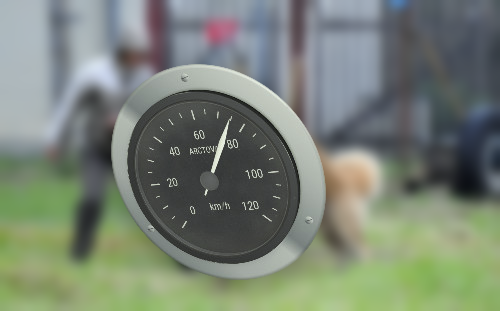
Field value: 75
